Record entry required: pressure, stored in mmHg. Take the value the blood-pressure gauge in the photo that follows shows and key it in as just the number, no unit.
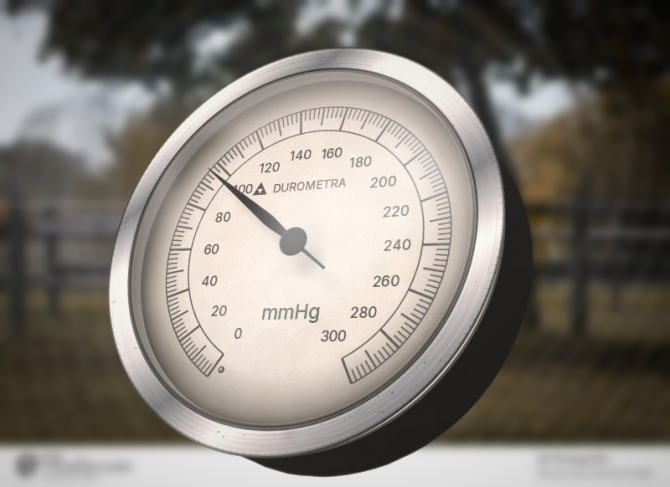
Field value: 96
